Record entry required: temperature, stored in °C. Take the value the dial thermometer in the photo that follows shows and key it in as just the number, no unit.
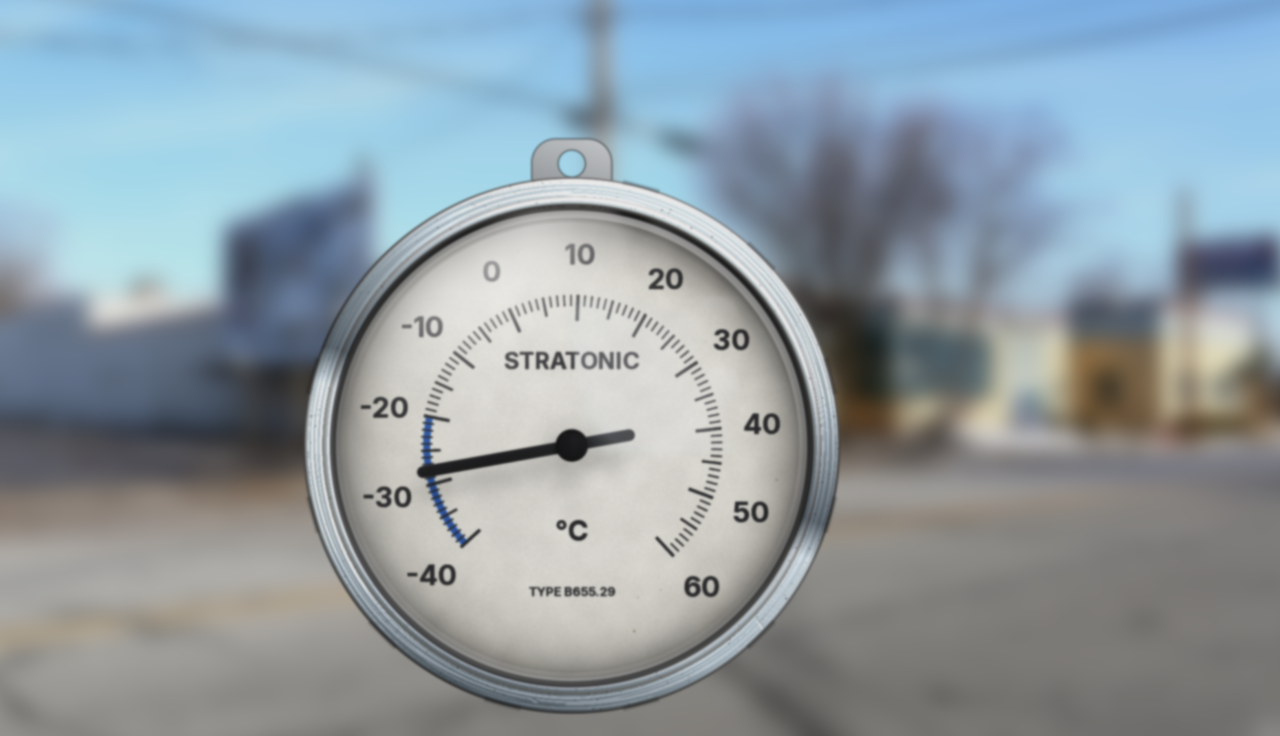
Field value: -28
